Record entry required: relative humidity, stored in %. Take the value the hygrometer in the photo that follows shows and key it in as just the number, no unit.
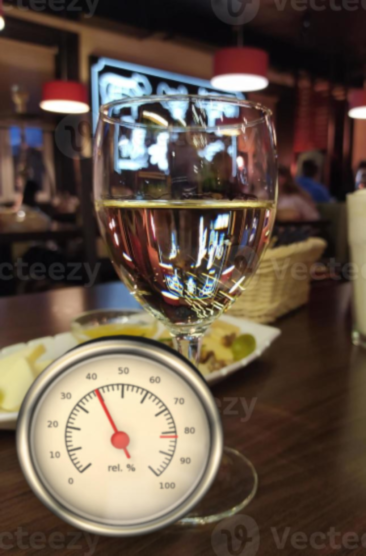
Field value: 40
